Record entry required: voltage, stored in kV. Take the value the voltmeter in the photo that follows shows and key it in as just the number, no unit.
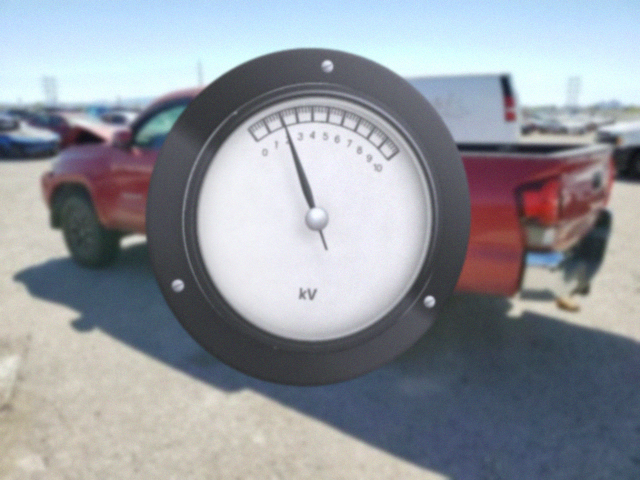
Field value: 2
